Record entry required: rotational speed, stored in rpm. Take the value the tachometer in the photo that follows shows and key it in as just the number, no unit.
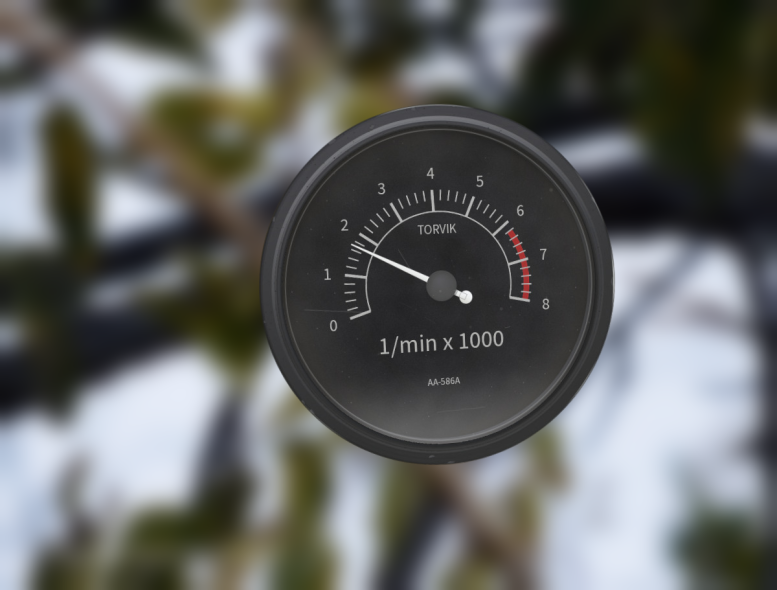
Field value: 1700
